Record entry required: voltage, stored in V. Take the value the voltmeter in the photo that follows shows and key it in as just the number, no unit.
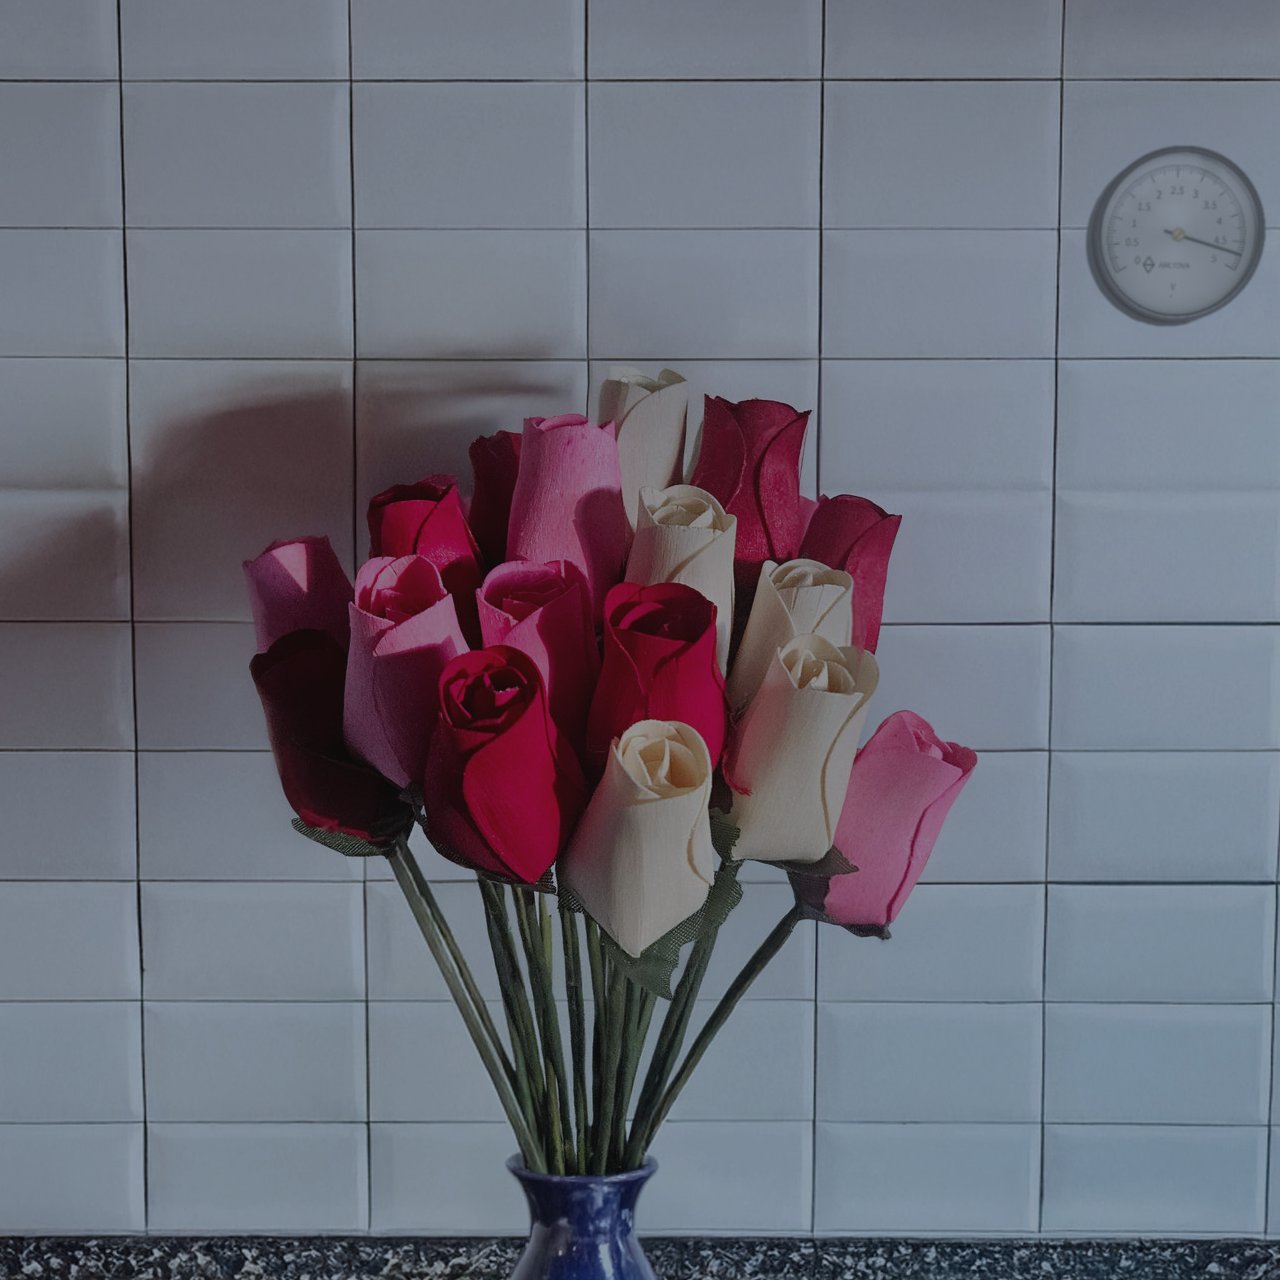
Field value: 4.75
